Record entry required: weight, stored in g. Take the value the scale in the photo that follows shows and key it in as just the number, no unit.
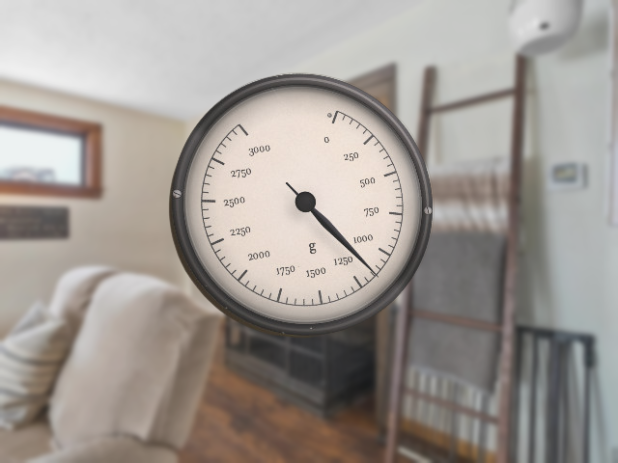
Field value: 1150
